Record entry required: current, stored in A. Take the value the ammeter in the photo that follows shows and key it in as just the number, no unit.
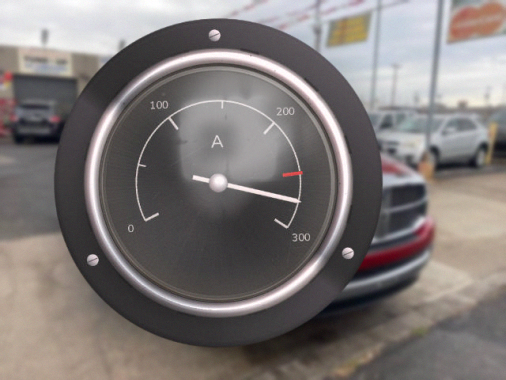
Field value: 275
